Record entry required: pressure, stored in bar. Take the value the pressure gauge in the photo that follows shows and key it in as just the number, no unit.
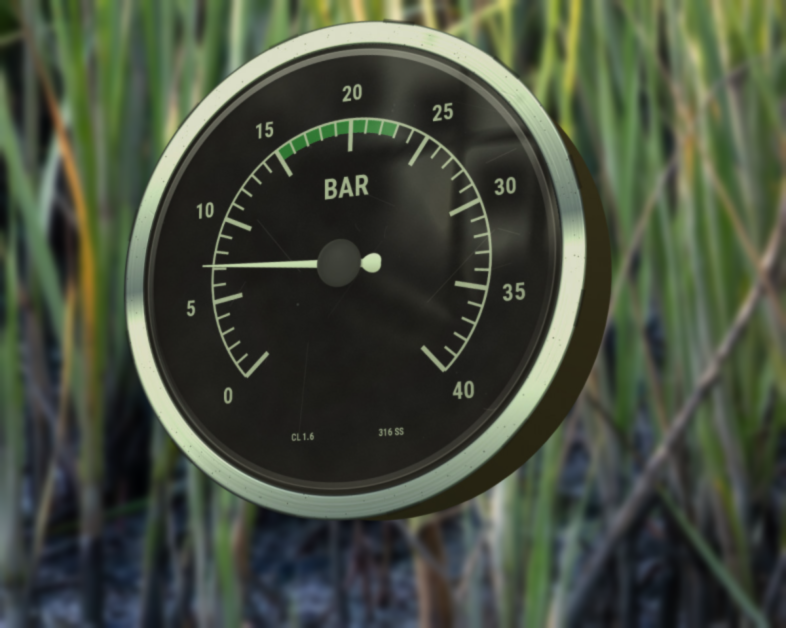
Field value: 7
